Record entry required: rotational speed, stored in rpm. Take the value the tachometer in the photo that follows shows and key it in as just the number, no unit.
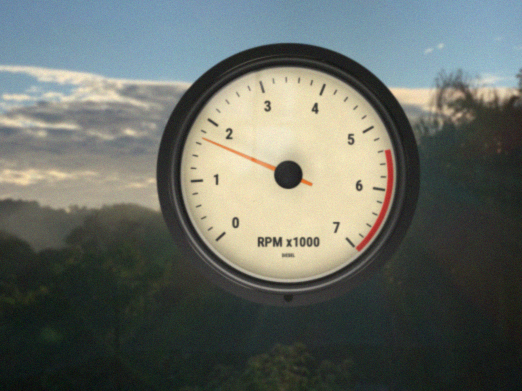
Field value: 1700
